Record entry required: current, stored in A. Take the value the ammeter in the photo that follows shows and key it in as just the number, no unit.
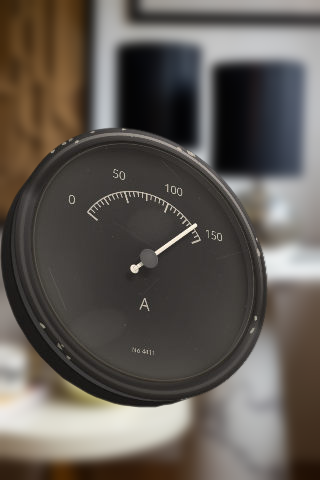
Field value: 135
